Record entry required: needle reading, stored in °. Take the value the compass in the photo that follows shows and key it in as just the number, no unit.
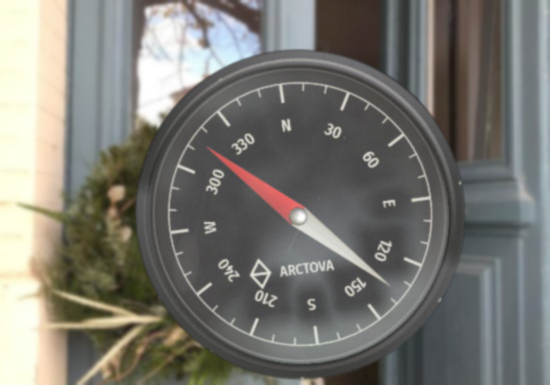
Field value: 315
